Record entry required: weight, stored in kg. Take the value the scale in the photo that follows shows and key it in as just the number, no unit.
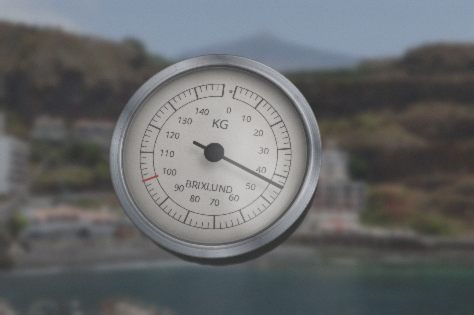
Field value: 44
